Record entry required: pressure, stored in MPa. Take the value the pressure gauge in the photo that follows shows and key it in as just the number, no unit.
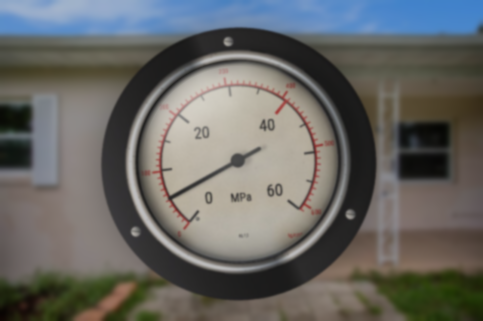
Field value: 5
